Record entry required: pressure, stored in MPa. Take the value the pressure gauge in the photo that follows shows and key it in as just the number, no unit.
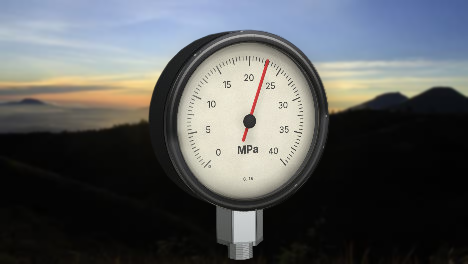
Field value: 22.5
